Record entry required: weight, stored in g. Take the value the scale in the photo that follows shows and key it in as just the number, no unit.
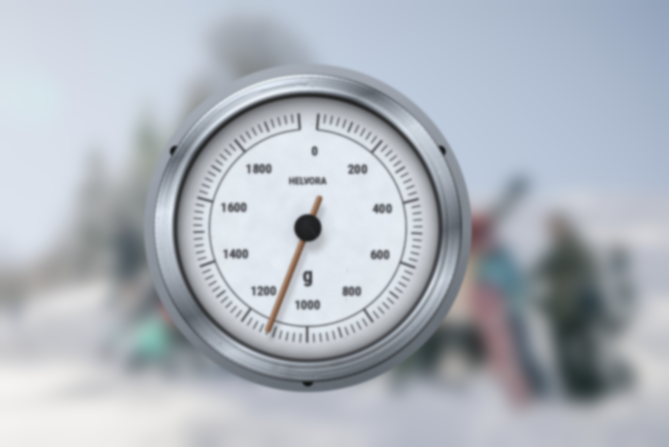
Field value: 1120
